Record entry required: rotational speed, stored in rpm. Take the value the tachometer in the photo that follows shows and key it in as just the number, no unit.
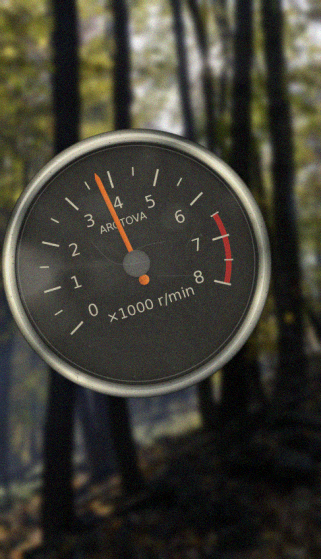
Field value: 3750
